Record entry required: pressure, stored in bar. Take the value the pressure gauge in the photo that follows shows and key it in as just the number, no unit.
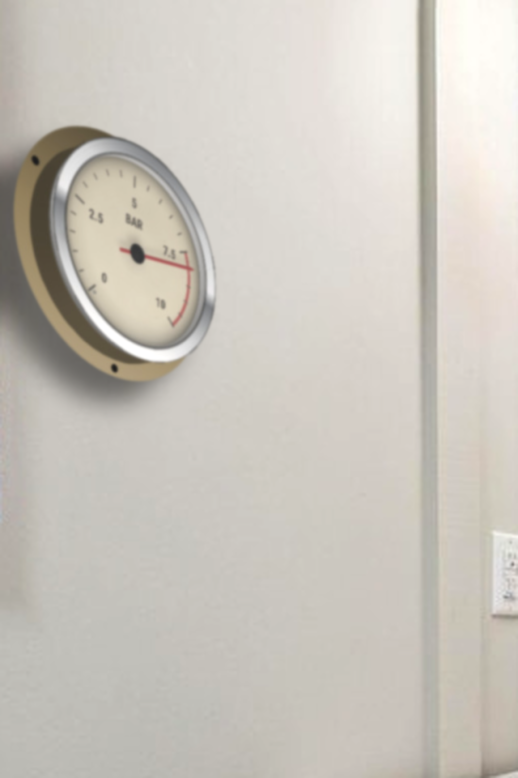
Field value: 8
